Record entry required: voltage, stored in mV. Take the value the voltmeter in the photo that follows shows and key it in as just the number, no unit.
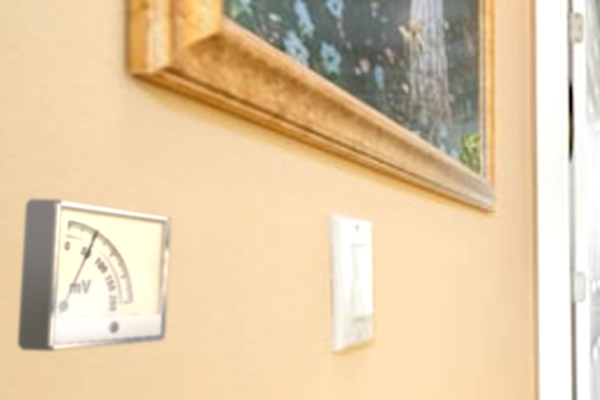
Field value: 50
